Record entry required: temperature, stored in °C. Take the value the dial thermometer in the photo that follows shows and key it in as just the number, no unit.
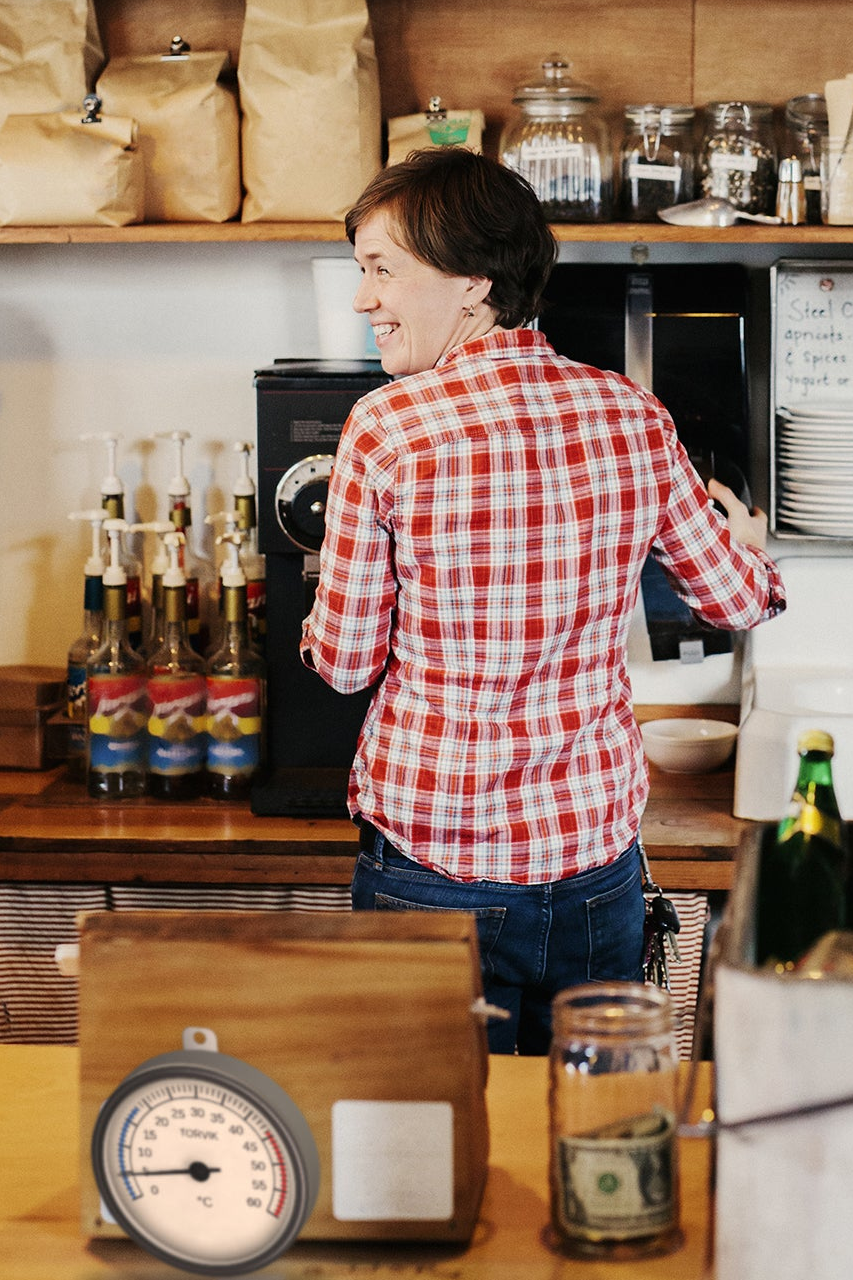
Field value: 5
